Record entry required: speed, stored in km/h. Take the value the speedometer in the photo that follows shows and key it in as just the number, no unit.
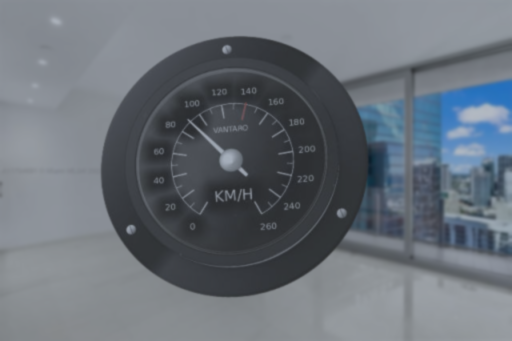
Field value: 90
